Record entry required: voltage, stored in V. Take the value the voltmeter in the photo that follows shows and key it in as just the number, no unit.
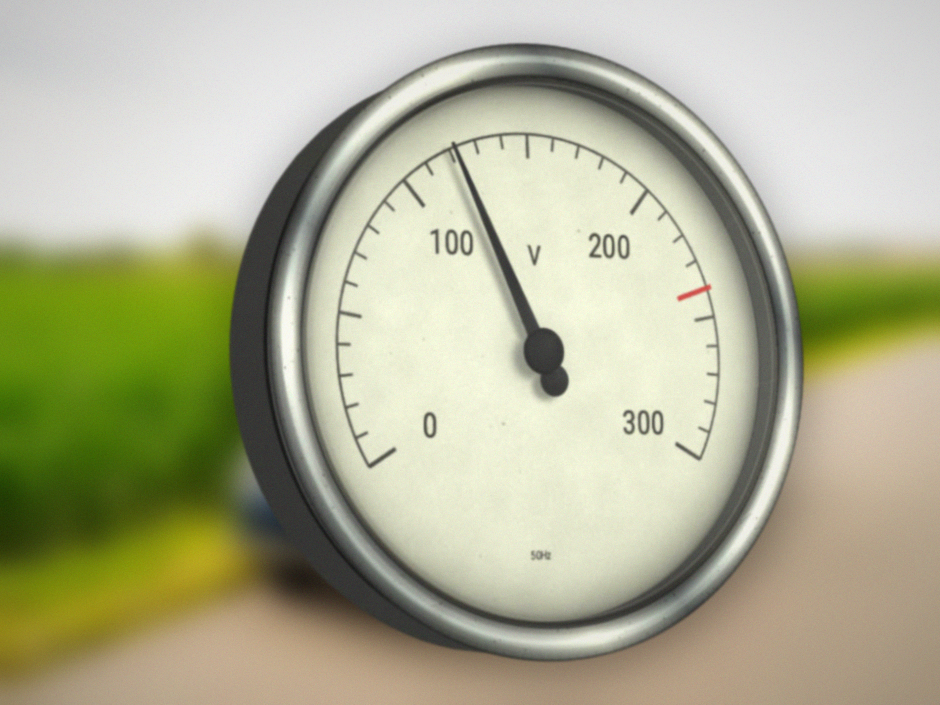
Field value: 120
